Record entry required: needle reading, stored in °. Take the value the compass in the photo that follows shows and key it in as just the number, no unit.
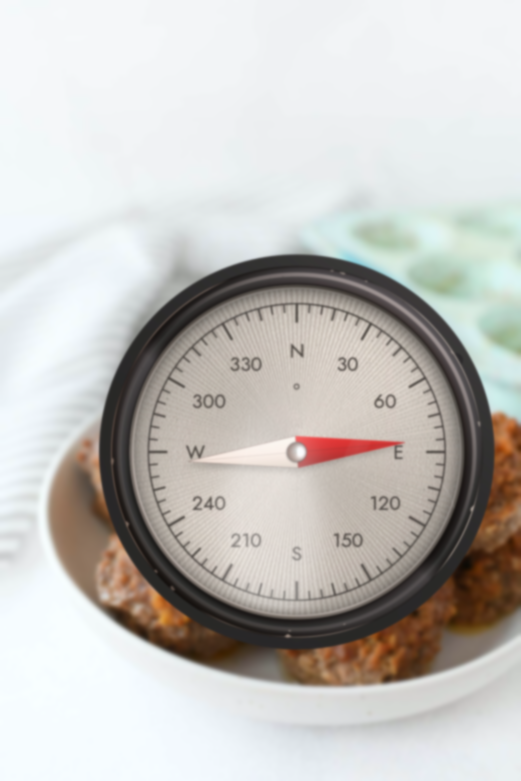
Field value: 85
